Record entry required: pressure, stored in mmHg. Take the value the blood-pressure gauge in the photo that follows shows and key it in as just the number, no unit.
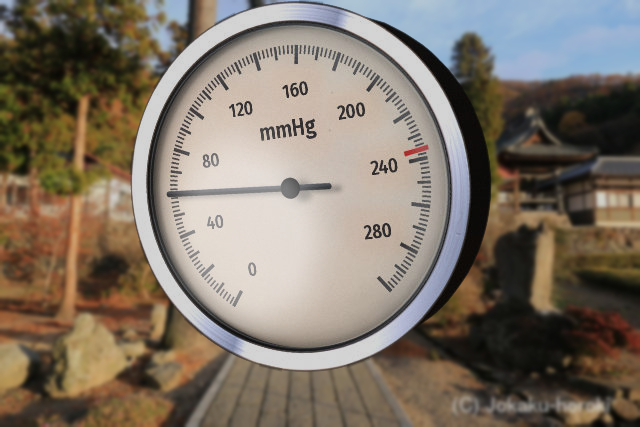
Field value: 60
